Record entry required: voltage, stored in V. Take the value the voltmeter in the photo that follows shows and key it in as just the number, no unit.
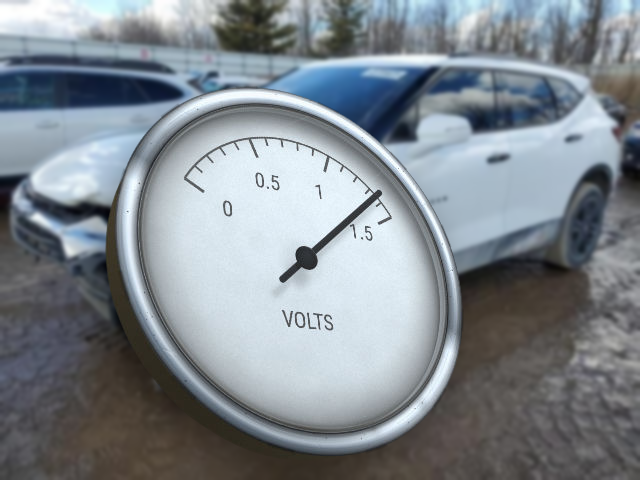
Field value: 1.35
